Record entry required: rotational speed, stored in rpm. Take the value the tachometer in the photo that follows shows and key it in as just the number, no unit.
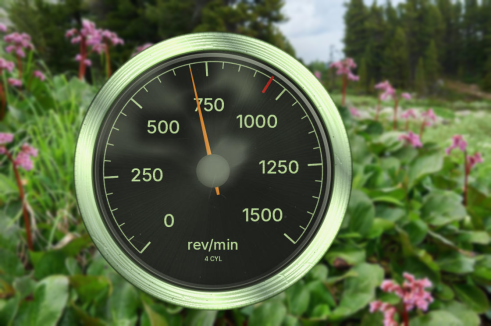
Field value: 700
